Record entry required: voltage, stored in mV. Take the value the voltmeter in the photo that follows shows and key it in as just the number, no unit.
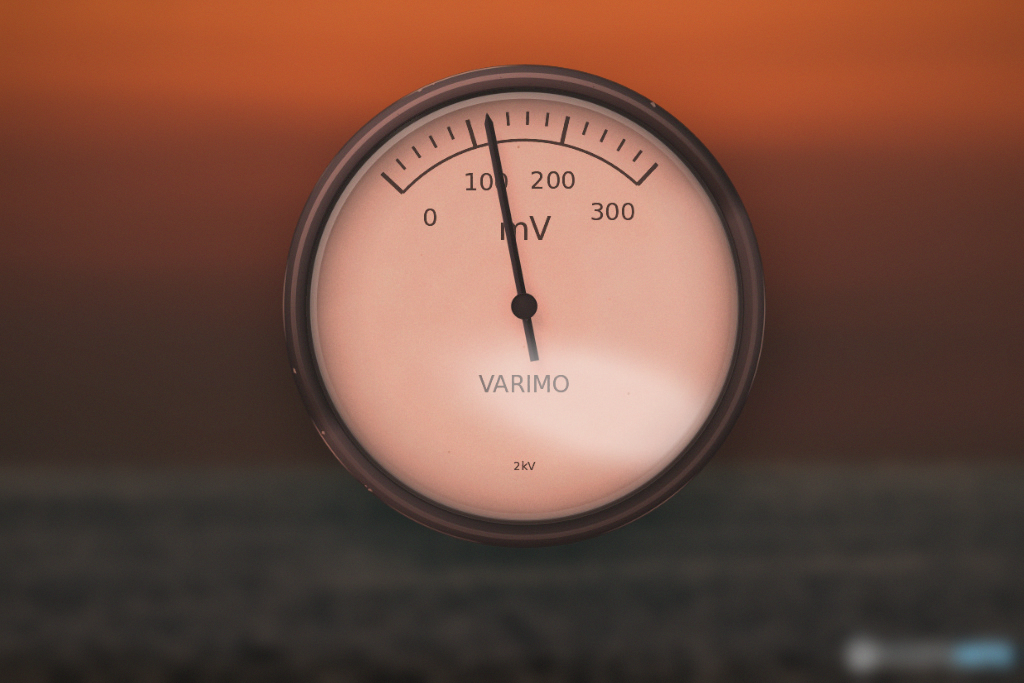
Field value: 120
